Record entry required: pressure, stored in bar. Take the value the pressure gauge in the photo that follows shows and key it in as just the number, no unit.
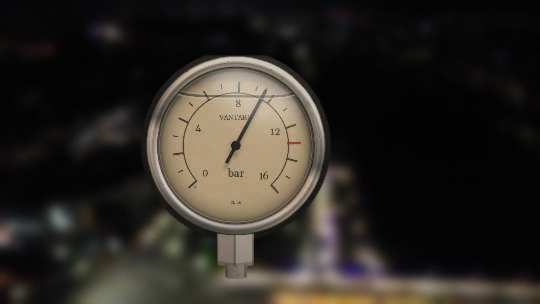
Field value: 9.5
